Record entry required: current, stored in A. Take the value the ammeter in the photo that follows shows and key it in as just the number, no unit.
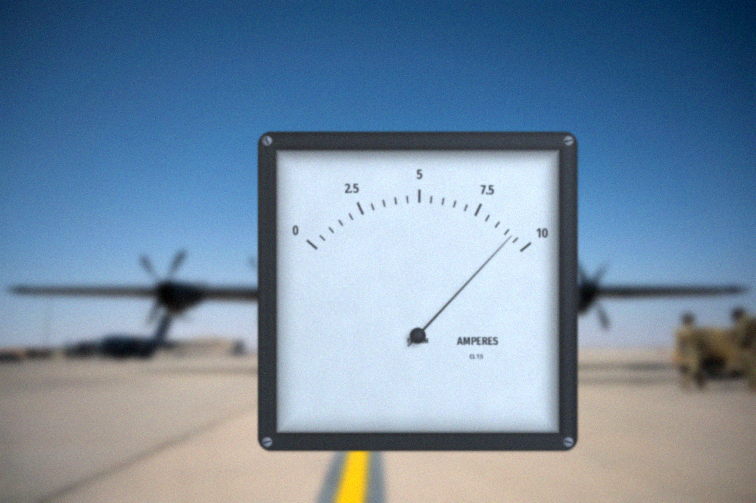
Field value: 9.25
